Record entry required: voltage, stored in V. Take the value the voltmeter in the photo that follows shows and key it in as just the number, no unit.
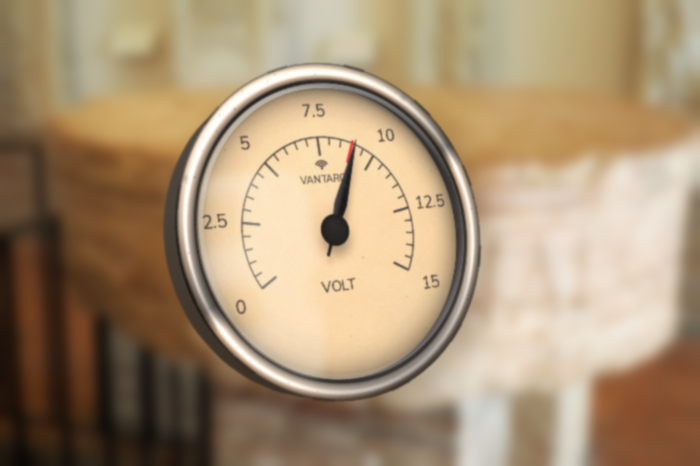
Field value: 9
